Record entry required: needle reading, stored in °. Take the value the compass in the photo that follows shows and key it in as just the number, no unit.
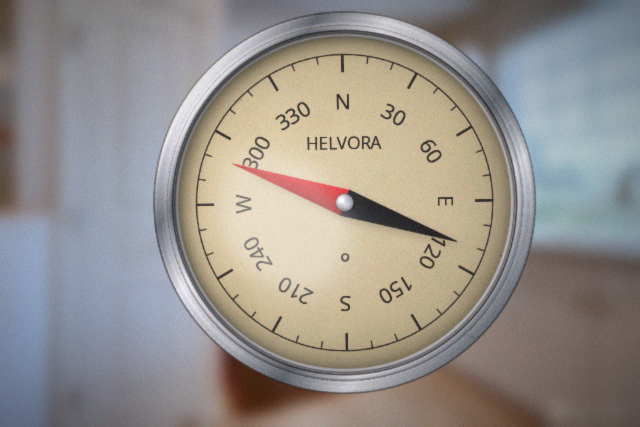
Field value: 290
